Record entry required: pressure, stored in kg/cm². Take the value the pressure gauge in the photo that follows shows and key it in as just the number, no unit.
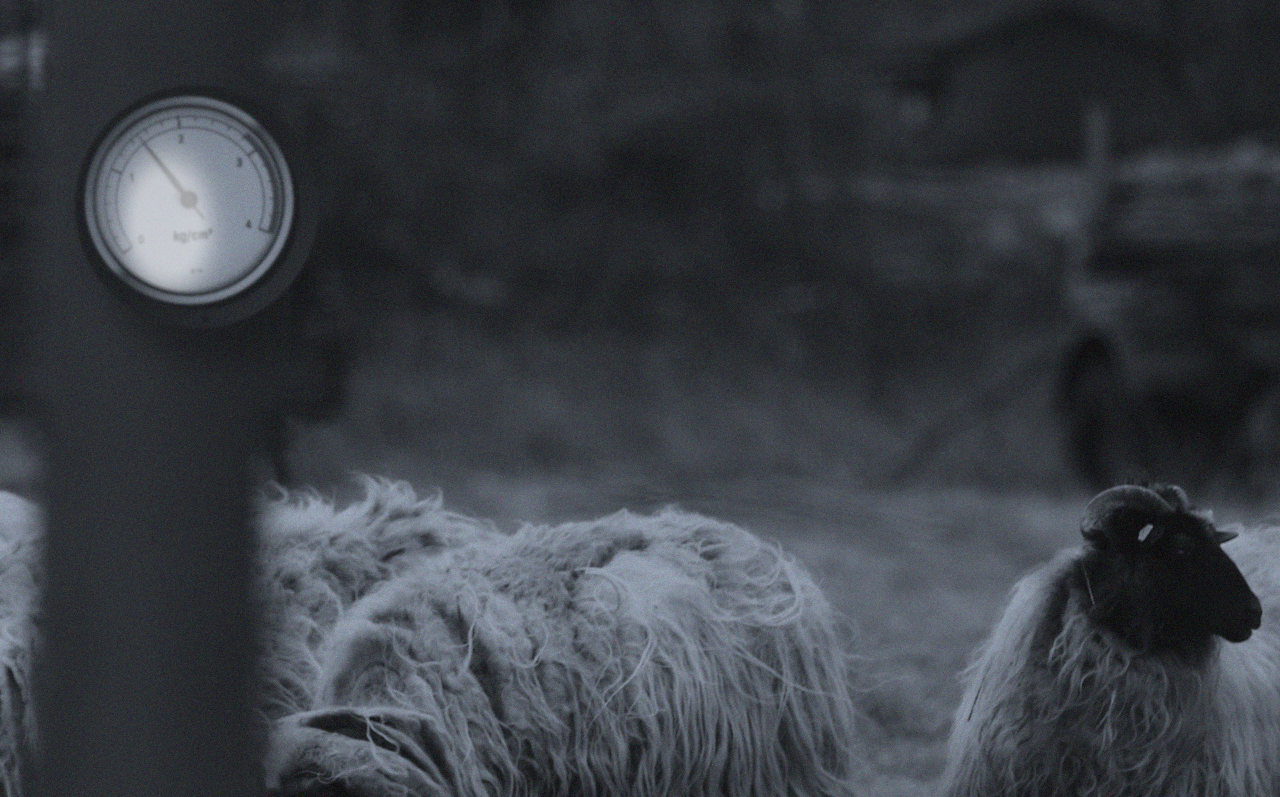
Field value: 1.5
